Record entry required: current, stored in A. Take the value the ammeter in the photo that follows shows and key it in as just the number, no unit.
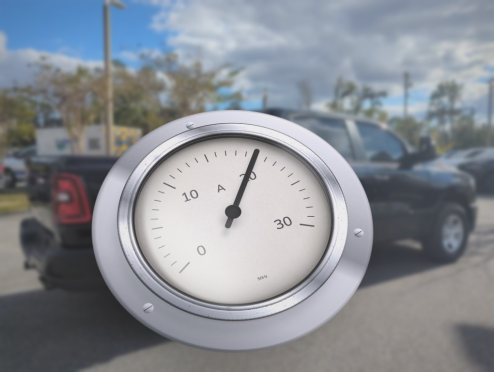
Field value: 20
